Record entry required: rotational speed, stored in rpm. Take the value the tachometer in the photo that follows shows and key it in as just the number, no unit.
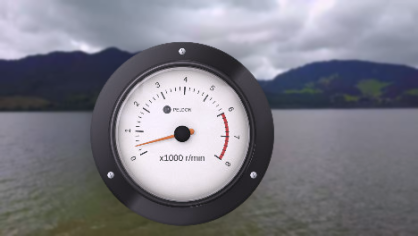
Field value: 400
